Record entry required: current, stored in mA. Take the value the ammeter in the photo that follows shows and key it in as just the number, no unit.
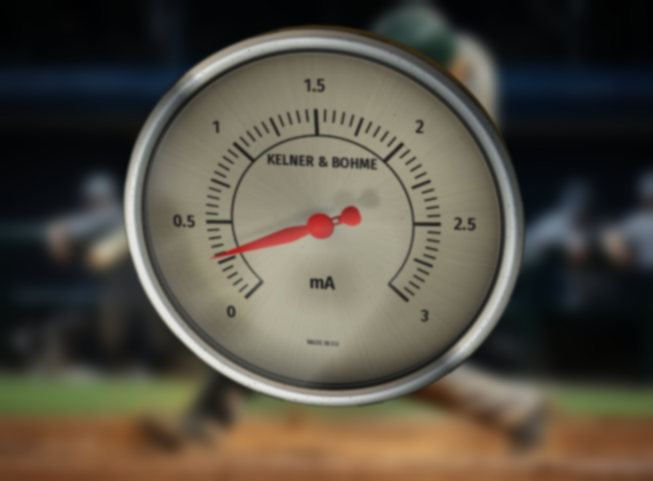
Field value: 0.3
